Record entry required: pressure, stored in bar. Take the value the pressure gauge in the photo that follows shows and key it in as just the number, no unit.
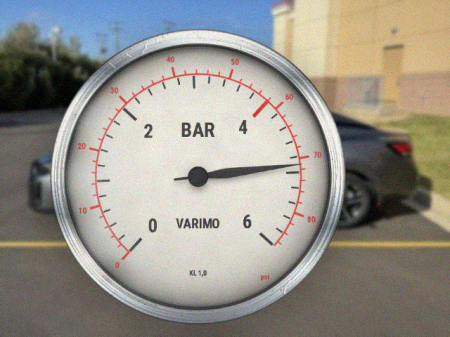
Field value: 4.9
